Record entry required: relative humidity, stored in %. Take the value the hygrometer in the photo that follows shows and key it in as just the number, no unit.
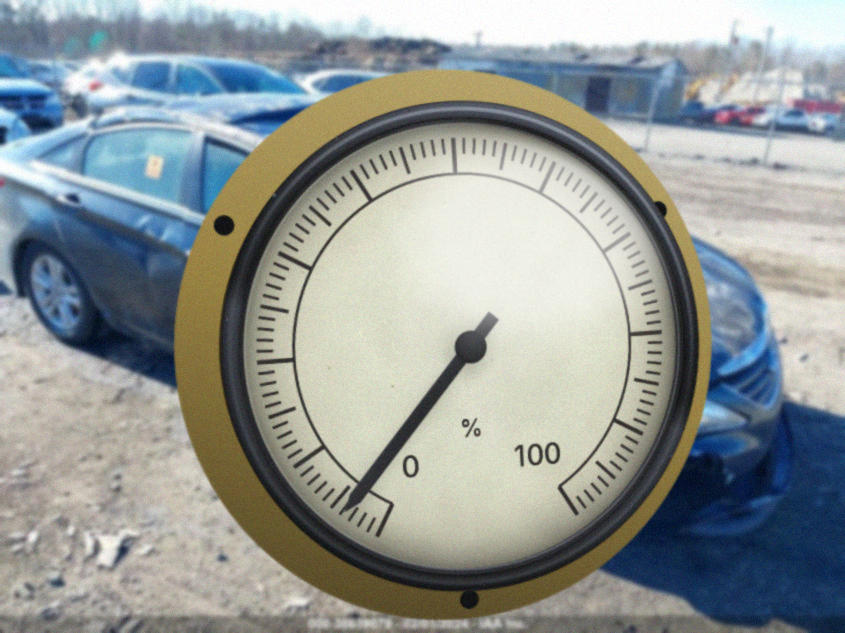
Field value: 4
